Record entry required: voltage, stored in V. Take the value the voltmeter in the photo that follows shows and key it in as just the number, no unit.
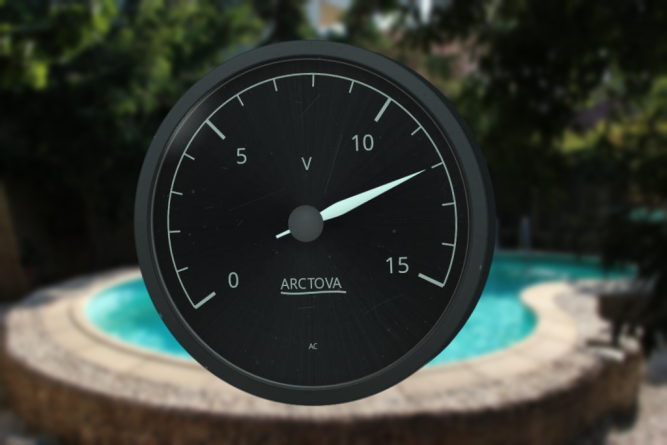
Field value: 12
